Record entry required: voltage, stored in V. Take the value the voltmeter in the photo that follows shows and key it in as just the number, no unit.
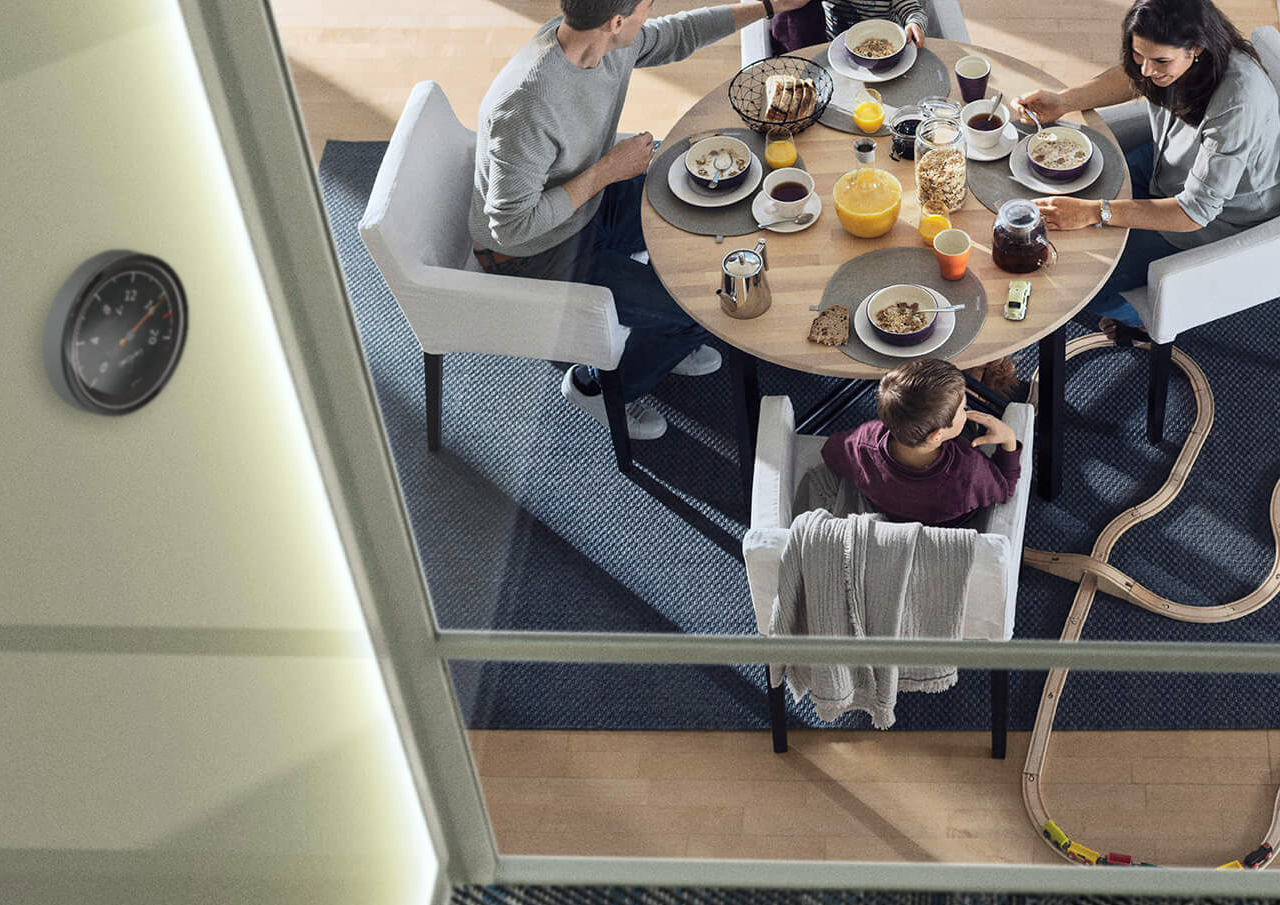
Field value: 16
